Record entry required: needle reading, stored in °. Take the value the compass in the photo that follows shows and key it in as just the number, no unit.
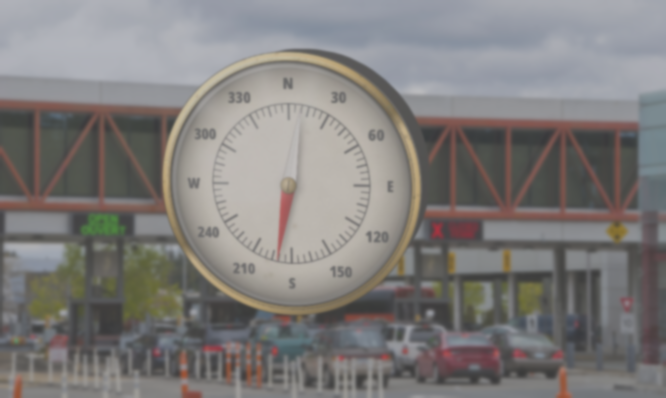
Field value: 190
